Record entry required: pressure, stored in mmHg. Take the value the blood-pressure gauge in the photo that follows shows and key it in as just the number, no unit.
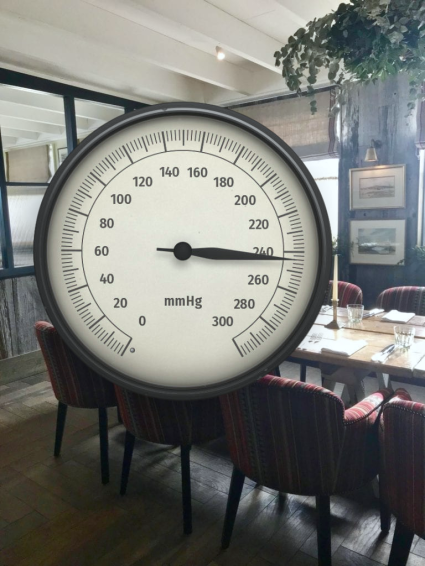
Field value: 244
